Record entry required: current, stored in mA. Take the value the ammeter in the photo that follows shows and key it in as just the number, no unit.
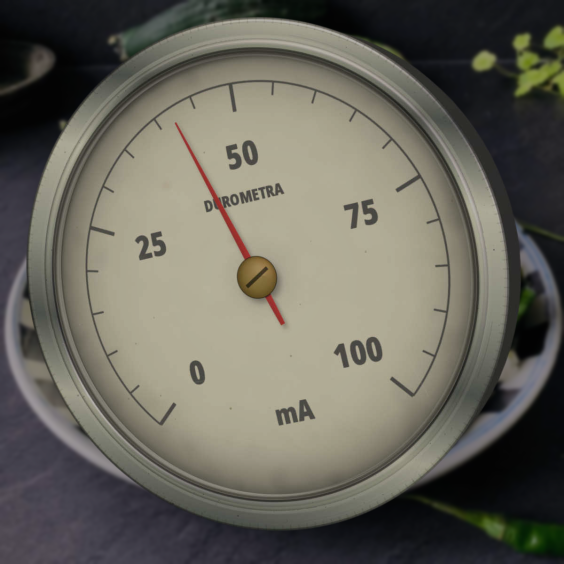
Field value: 42.5
